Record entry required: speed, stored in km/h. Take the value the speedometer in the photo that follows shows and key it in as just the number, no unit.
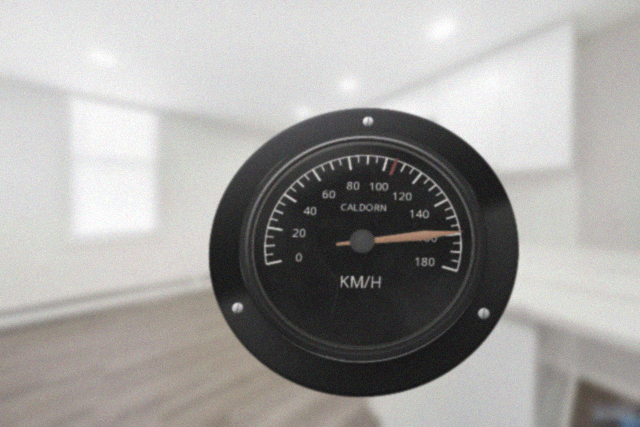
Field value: 160
